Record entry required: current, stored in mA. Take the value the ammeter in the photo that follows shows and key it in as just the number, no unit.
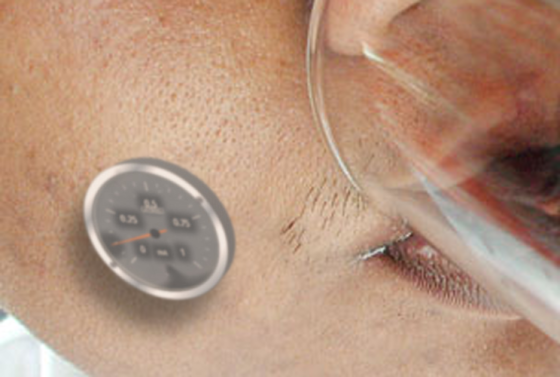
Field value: 0.1
